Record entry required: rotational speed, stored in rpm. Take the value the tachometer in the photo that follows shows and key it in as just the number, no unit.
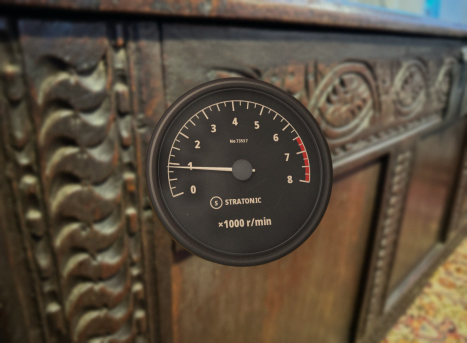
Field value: 875
